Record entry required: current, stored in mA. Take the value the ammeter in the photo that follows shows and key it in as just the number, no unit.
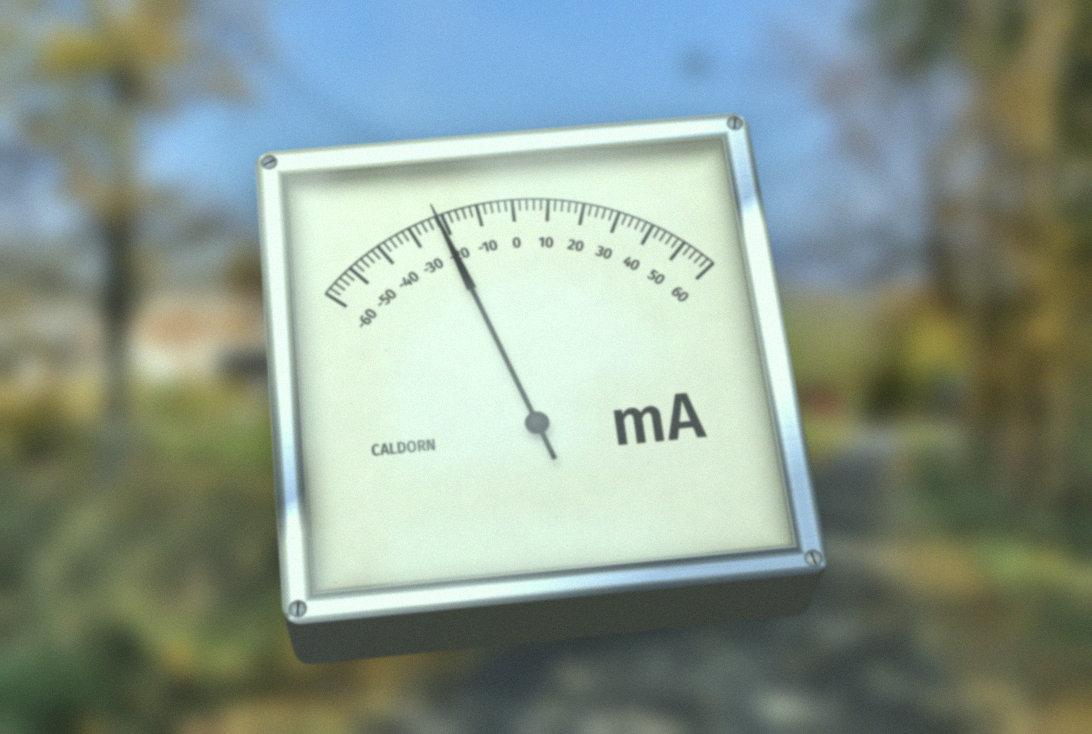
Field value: -22
